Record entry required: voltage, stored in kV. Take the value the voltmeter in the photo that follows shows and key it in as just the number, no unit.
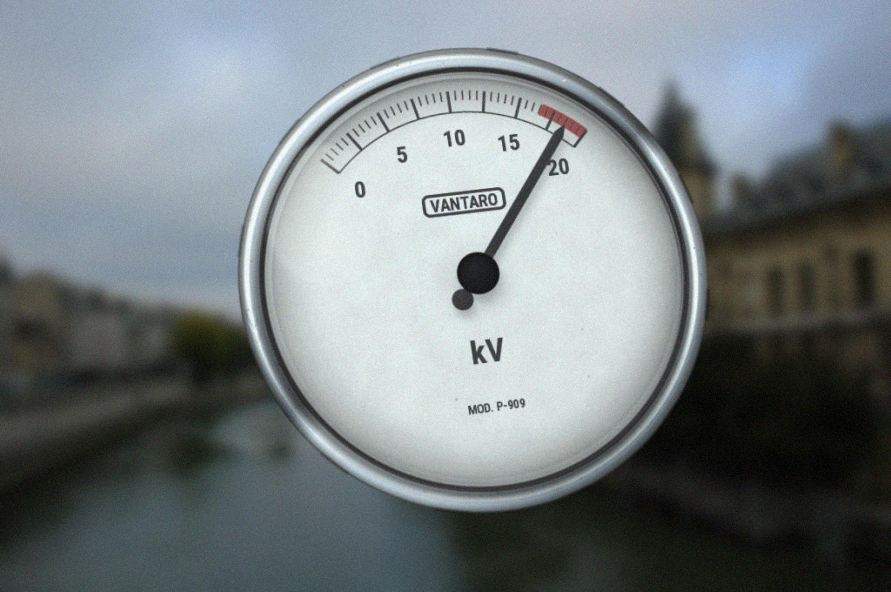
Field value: 18.5
